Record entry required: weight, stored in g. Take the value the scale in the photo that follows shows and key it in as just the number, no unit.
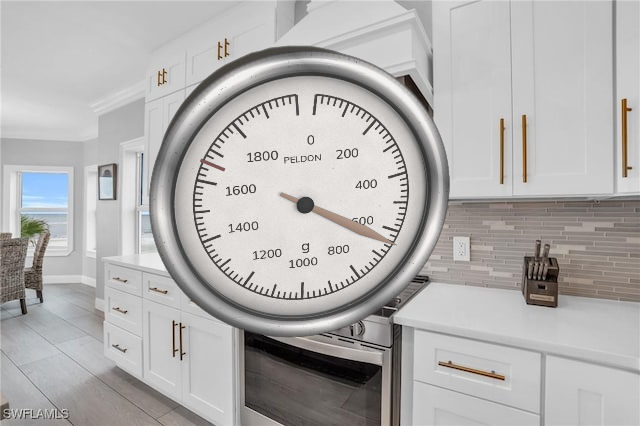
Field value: 640
